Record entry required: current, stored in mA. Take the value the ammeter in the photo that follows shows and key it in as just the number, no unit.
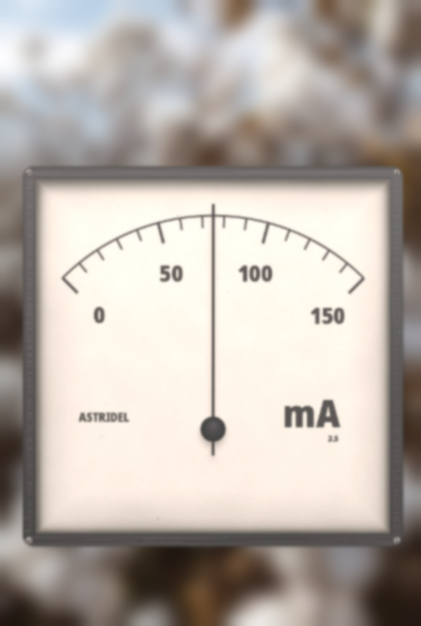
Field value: 75
